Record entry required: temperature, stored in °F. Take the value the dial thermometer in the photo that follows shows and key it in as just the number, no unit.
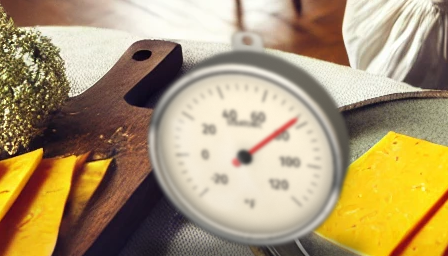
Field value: 76
